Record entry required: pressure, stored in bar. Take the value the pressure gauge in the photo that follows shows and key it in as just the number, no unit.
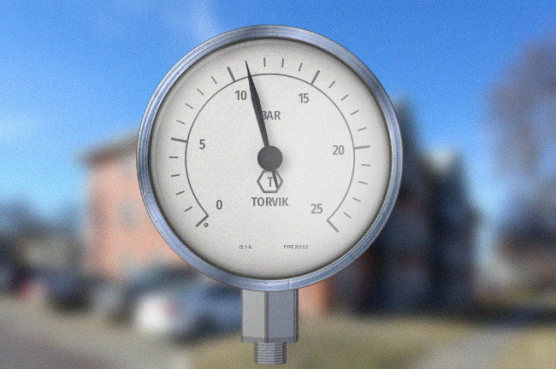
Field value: 11
